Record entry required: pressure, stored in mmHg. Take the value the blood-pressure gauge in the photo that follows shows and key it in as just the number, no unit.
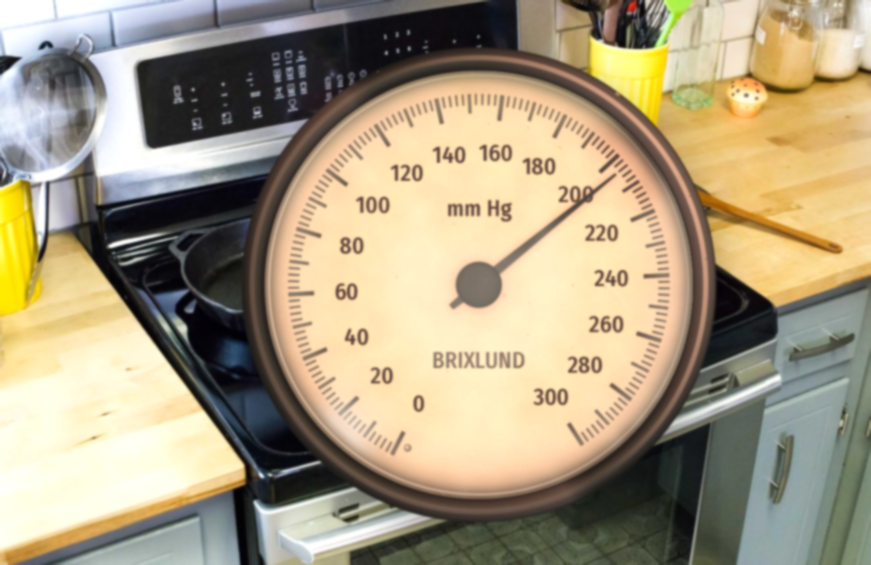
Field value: 204
